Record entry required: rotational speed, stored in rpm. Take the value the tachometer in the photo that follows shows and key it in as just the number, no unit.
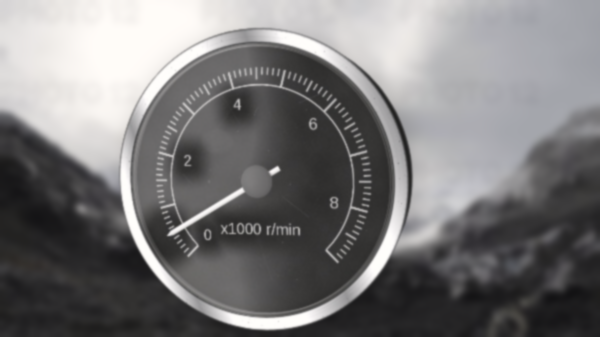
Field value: 500
